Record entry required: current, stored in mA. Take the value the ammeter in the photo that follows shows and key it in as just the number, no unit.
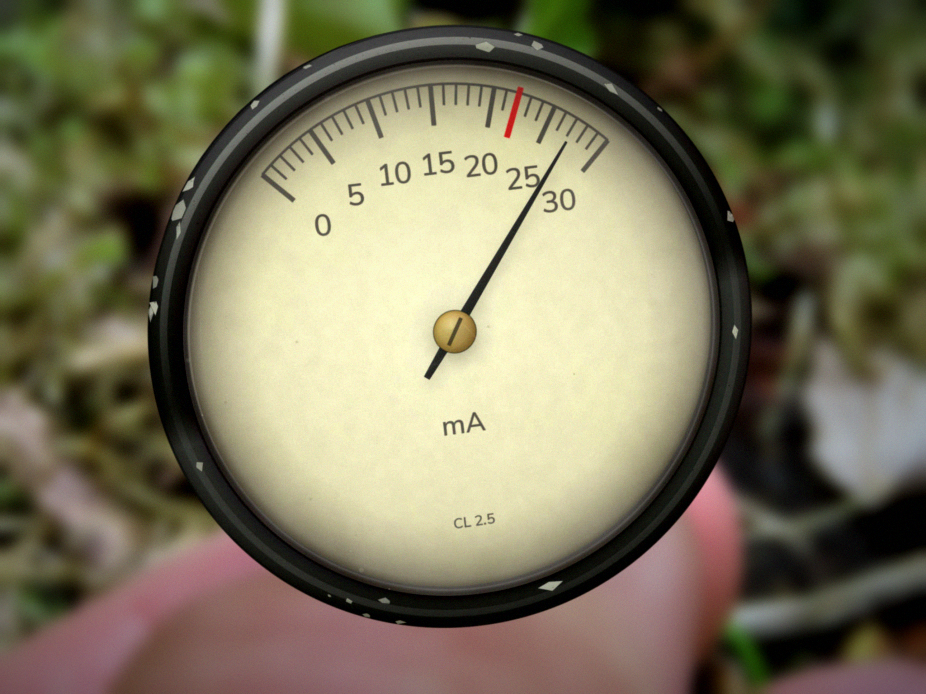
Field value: 27
